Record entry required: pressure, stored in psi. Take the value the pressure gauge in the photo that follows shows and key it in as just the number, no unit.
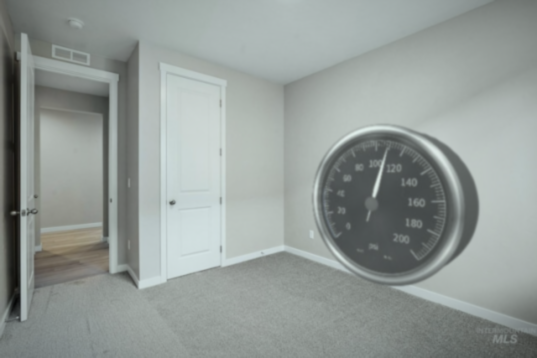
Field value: 110
